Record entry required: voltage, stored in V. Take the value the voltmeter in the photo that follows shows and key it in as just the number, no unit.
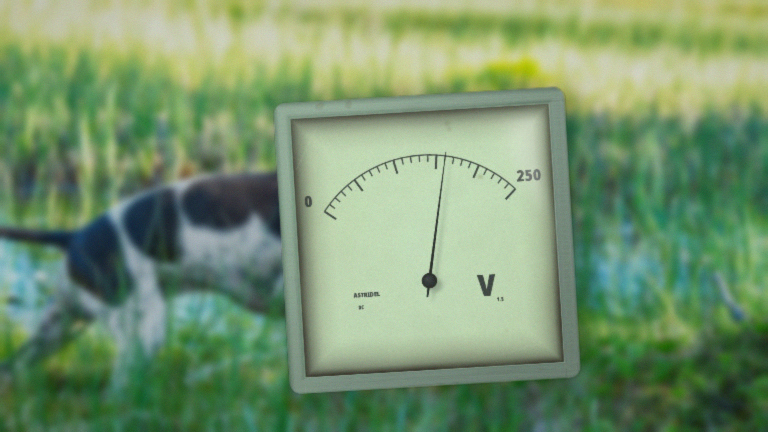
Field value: 160
